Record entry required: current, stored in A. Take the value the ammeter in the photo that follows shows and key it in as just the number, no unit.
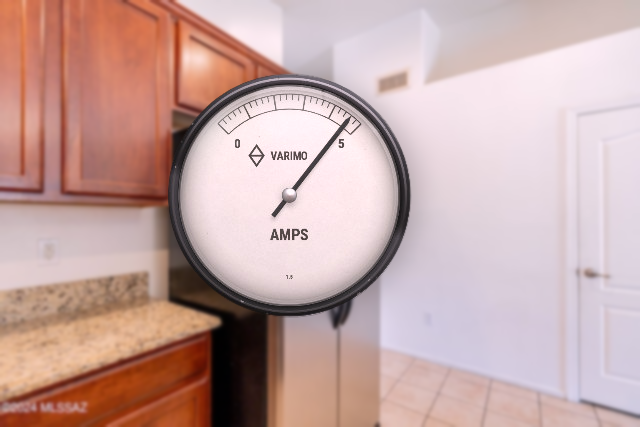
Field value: 4.6
